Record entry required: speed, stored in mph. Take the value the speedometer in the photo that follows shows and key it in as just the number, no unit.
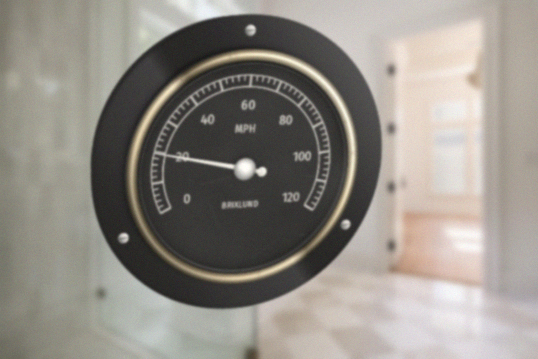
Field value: 20
